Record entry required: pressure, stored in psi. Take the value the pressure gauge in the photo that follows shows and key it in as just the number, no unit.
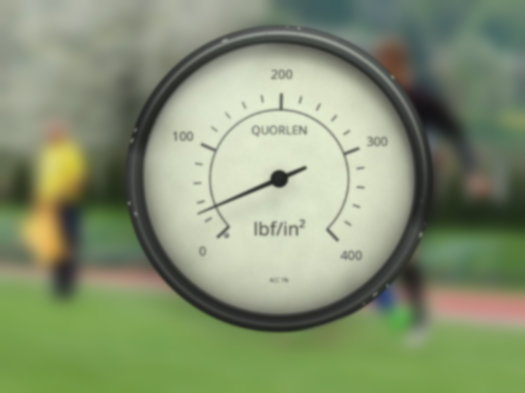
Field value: 30
